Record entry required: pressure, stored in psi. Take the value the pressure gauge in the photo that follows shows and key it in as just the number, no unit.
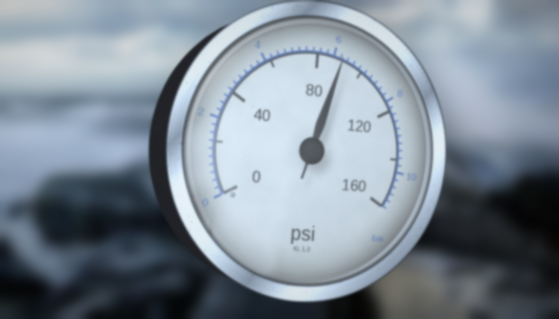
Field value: 90
